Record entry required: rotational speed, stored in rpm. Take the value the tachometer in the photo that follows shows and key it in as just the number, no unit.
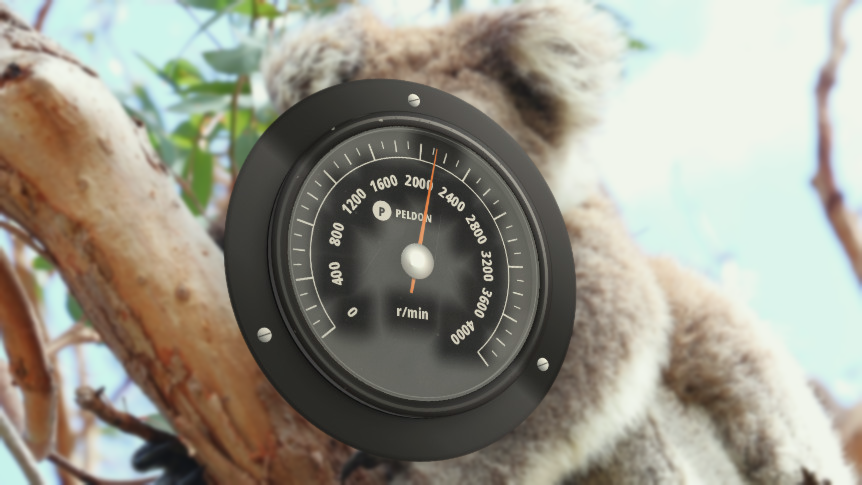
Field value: 2100
